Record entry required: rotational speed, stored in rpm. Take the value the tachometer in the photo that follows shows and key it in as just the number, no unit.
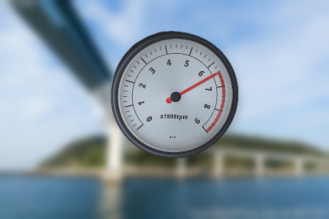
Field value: 6400
